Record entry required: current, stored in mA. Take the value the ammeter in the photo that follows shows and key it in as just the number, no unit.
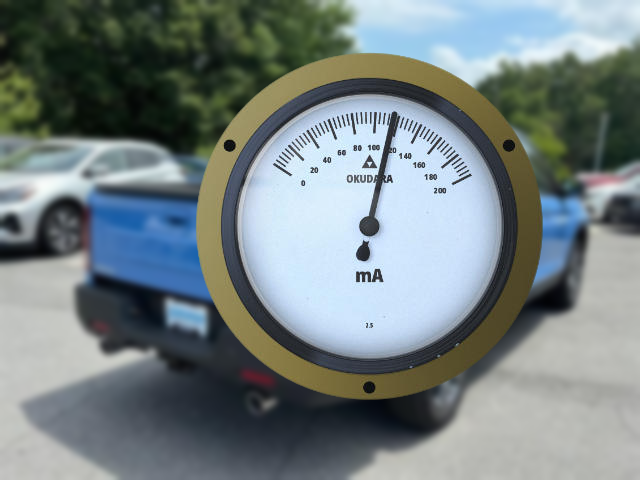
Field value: 116
